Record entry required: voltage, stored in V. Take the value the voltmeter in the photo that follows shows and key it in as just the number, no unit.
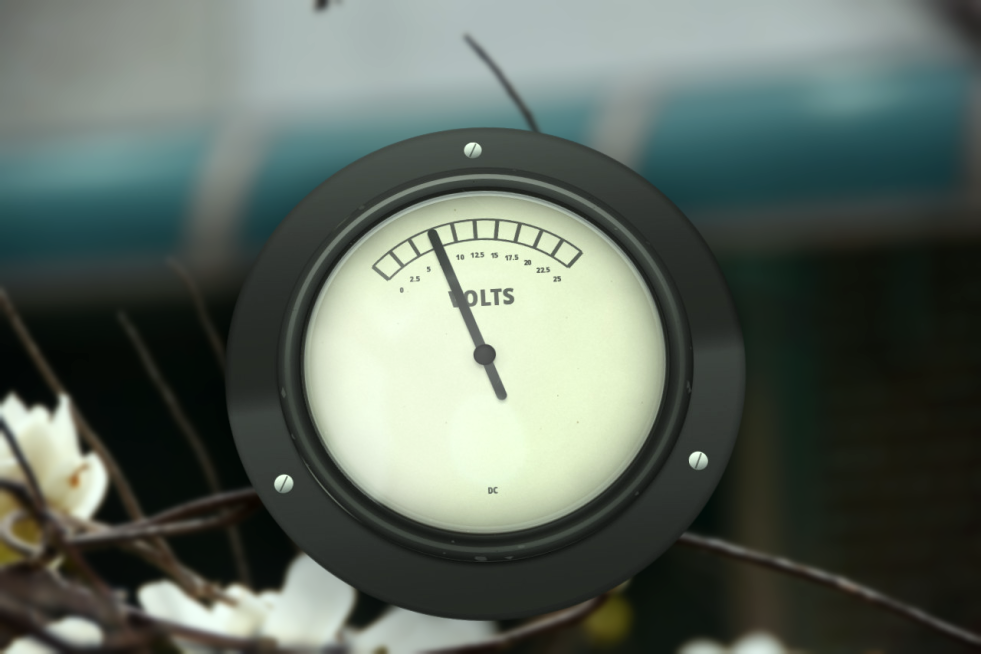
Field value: 7.5
